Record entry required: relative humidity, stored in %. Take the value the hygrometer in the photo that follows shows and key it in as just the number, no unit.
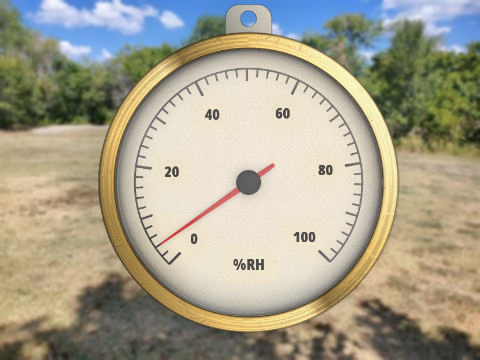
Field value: 4
